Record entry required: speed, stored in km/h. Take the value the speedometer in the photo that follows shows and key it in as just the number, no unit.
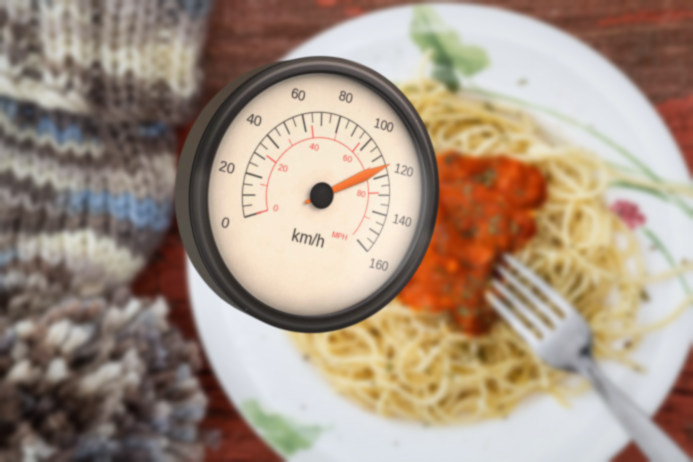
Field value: 115
